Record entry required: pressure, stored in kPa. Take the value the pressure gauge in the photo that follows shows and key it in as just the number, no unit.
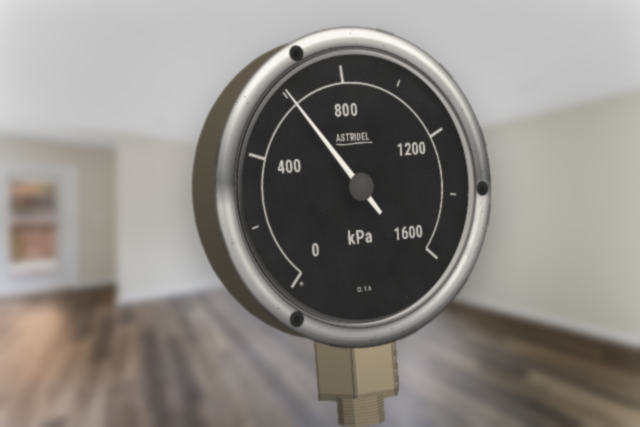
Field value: 600
